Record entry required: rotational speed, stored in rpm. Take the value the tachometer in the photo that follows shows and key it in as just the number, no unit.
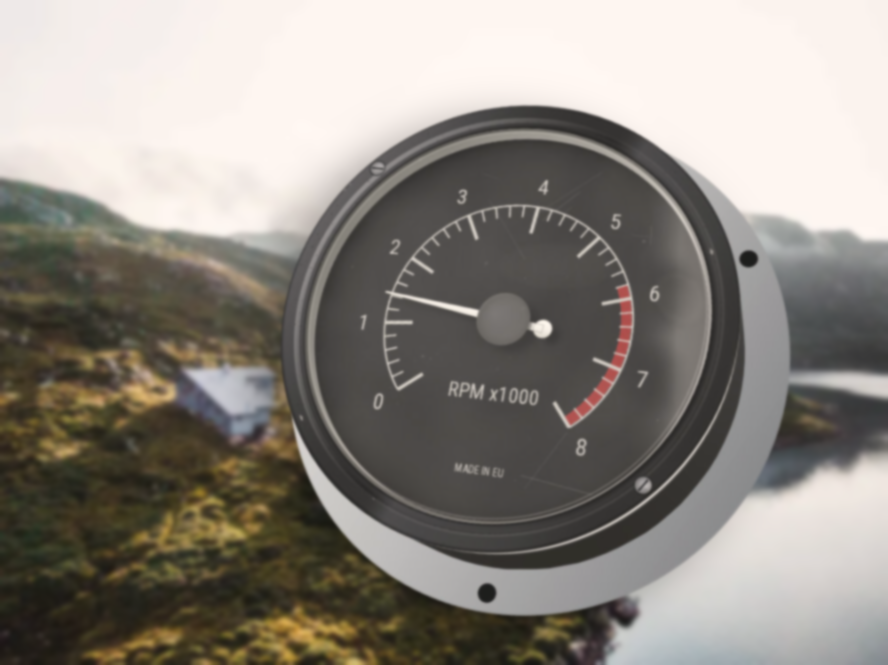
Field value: 1400
